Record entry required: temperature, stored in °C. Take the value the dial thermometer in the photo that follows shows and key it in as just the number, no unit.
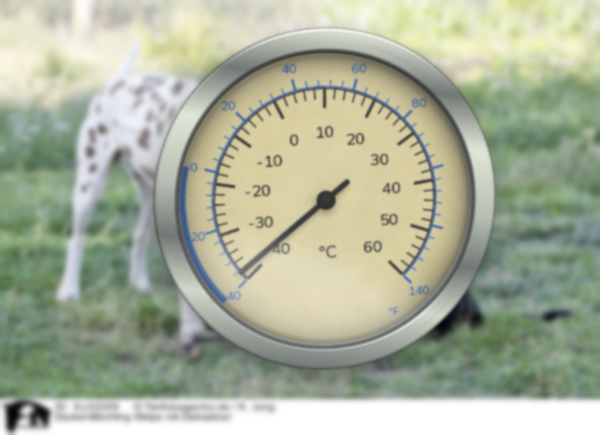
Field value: -38
